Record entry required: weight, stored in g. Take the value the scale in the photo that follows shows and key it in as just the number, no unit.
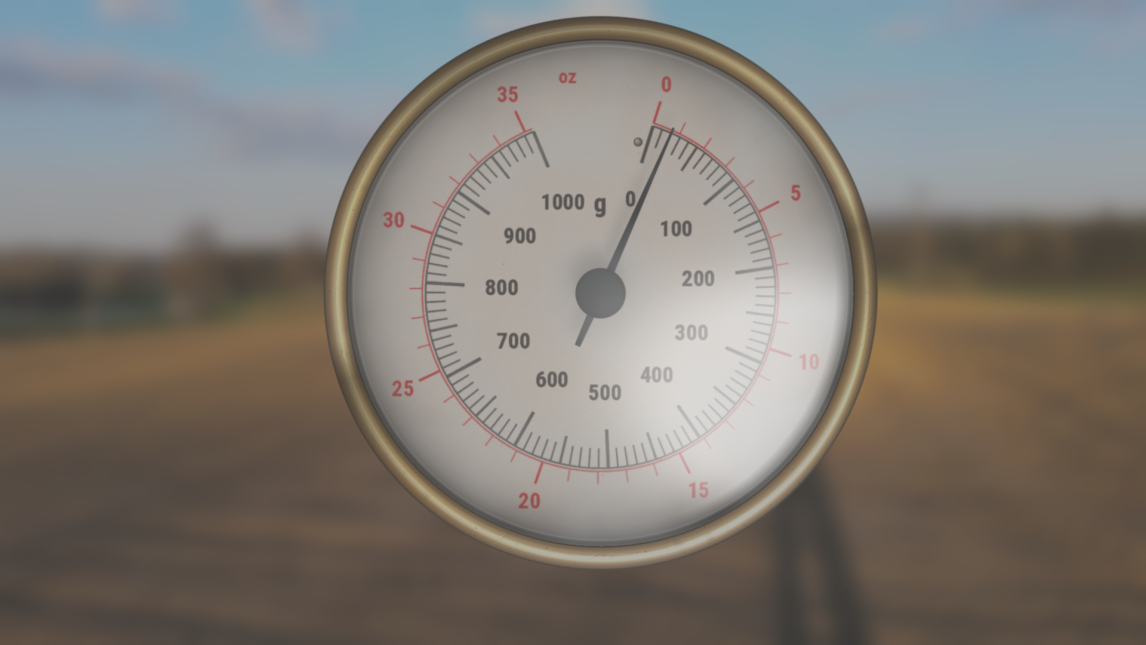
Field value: 20
